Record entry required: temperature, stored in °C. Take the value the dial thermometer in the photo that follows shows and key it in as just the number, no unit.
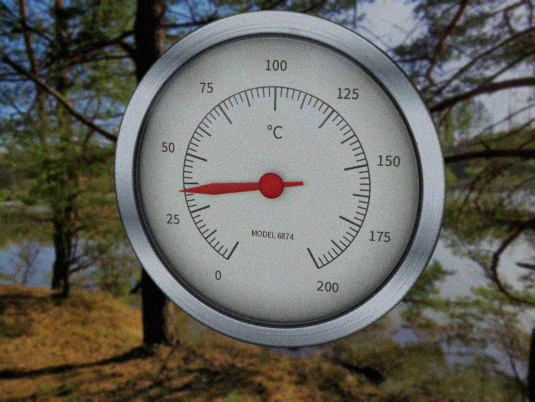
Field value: 35
